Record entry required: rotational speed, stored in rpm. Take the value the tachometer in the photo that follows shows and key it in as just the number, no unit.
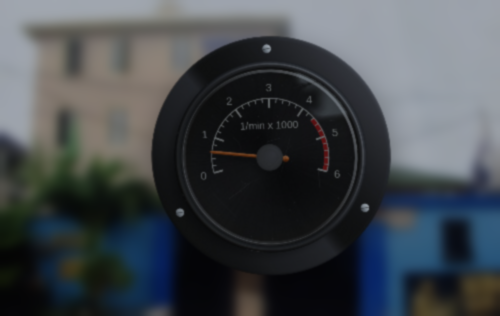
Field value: 600
